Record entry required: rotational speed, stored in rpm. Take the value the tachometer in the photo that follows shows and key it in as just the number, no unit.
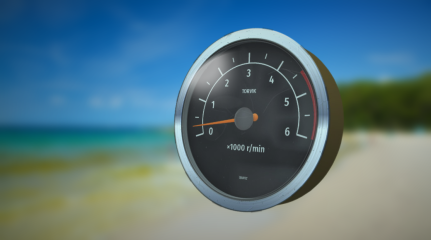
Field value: 250
